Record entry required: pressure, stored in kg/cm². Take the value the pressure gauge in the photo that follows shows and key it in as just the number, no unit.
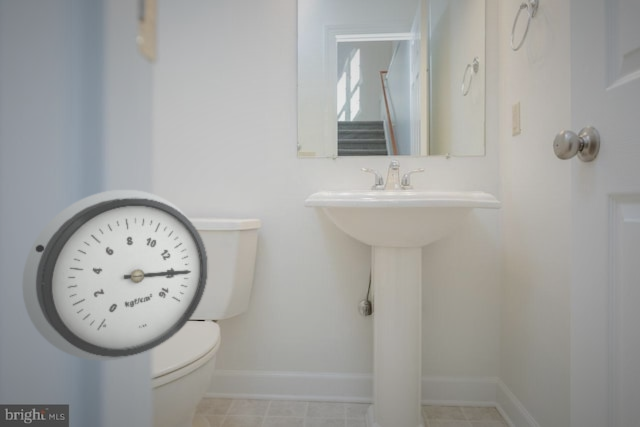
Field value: 14
